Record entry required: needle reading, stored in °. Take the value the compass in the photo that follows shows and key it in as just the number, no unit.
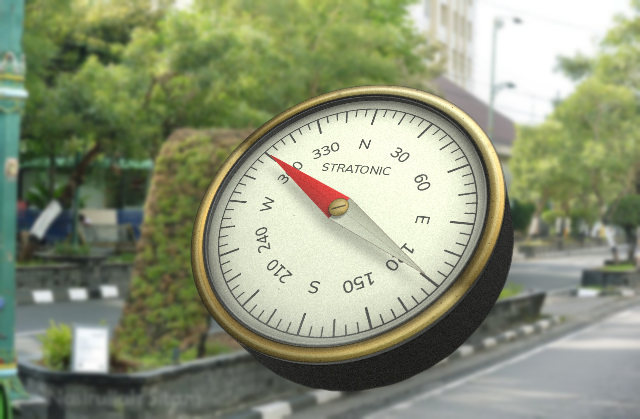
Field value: 300
